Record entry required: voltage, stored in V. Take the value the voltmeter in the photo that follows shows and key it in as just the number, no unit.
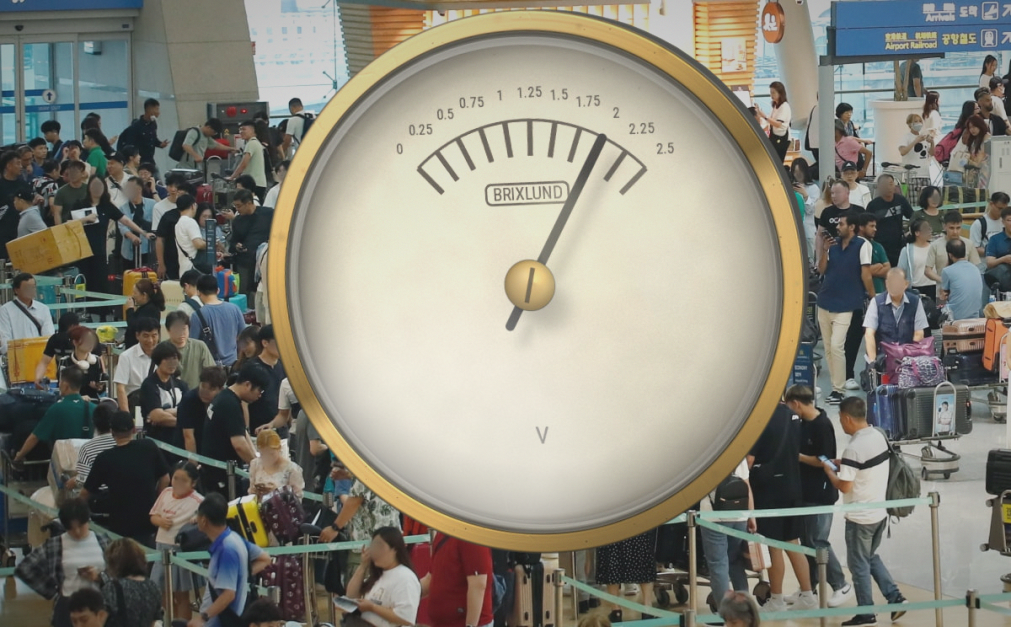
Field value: 2
